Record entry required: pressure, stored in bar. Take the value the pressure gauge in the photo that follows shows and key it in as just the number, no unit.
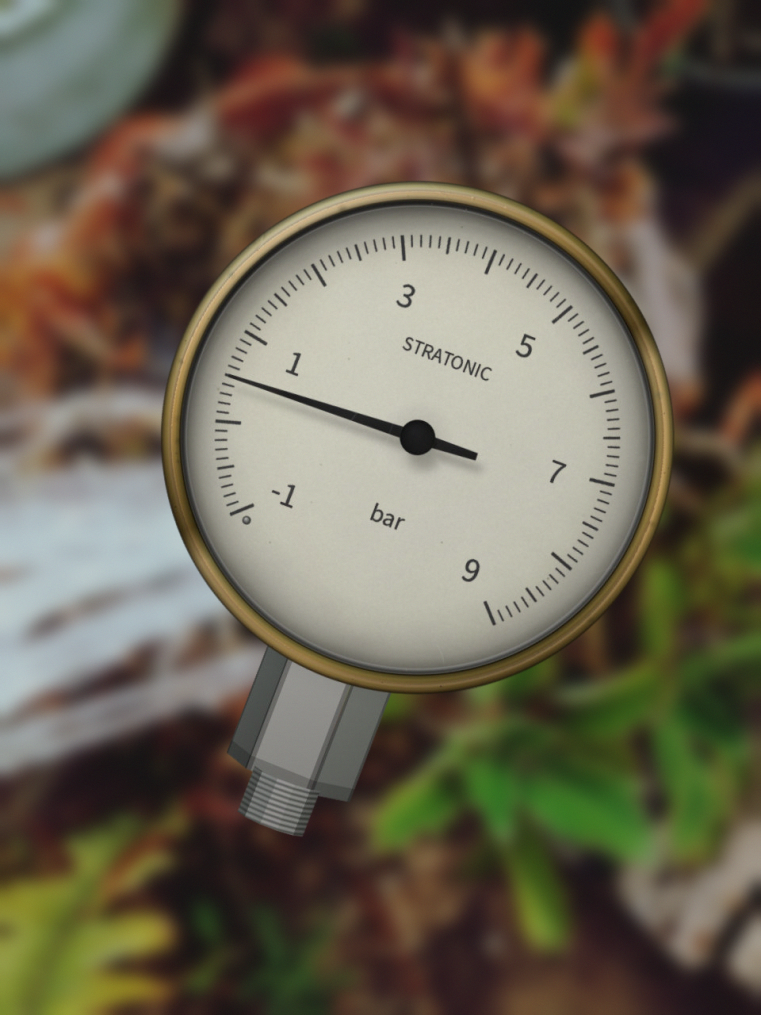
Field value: 0.5
